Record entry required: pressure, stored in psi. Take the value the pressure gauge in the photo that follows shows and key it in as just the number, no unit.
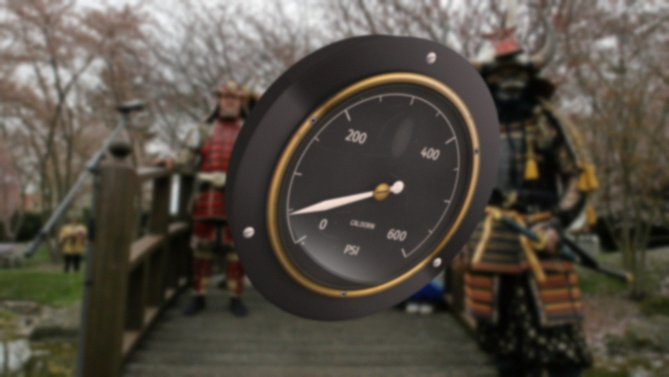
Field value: 50
